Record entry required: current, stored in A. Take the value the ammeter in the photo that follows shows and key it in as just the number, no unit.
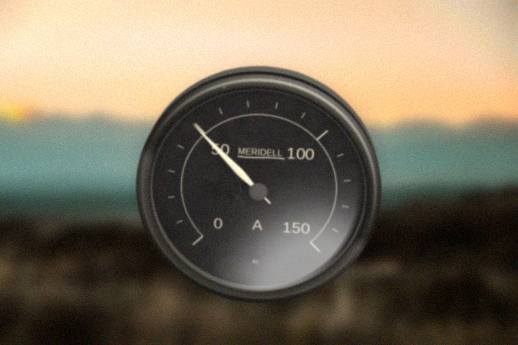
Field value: 50
